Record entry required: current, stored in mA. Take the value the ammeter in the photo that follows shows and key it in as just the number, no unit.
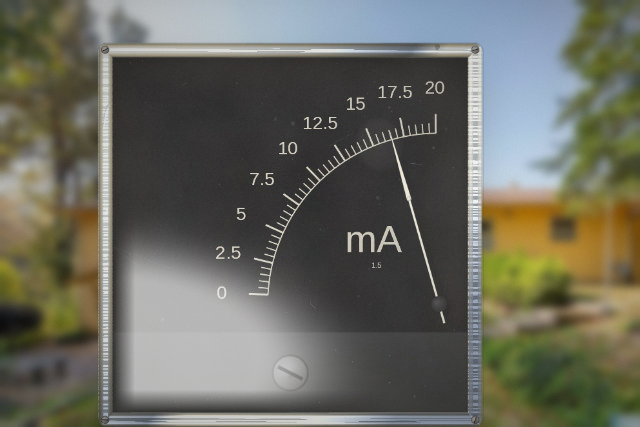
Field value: 16.5
